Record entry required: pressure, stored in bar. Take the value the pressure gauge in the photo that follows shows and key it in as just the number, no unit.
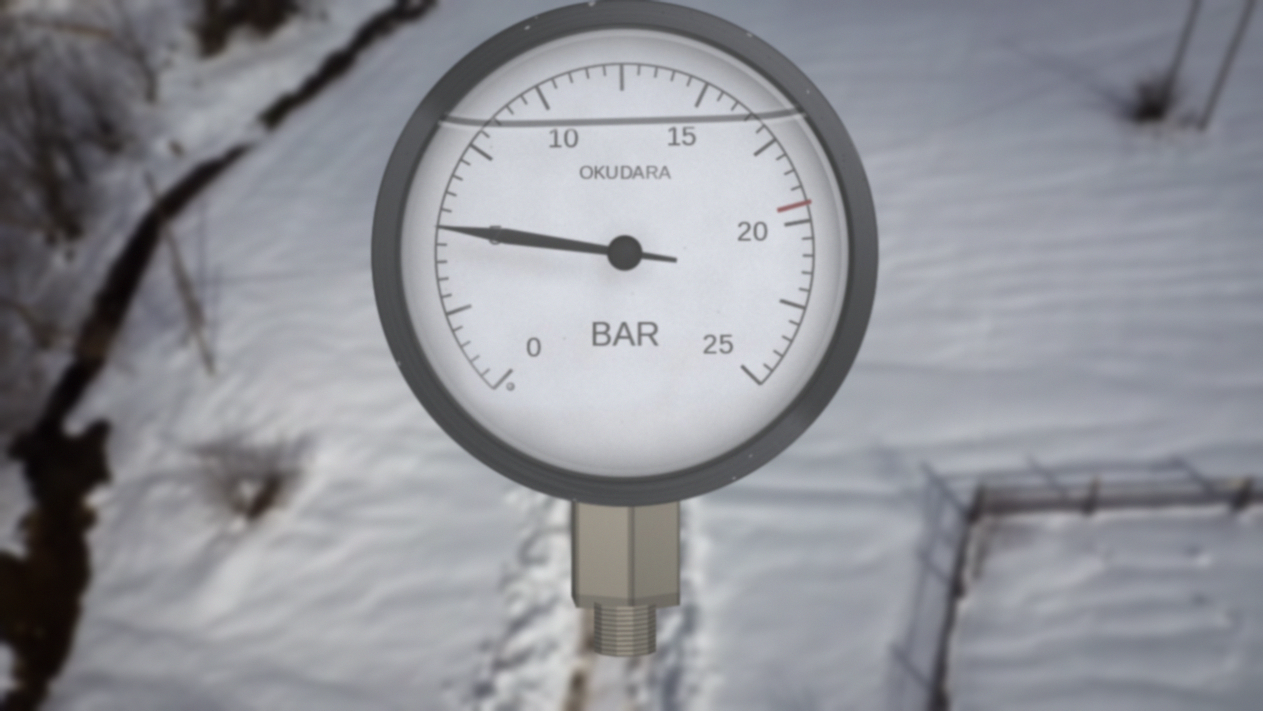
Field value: 5
